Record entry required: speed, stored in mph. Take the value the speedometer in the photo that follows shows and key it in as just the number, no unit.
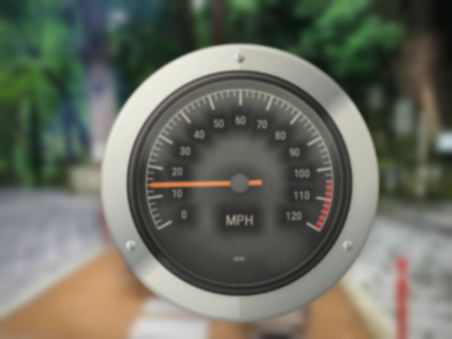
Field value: 14
